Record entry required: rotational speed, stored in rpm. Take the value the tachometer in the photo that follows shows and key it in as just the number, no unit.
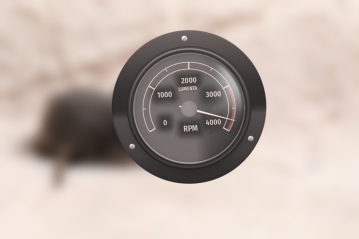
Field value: 3750
